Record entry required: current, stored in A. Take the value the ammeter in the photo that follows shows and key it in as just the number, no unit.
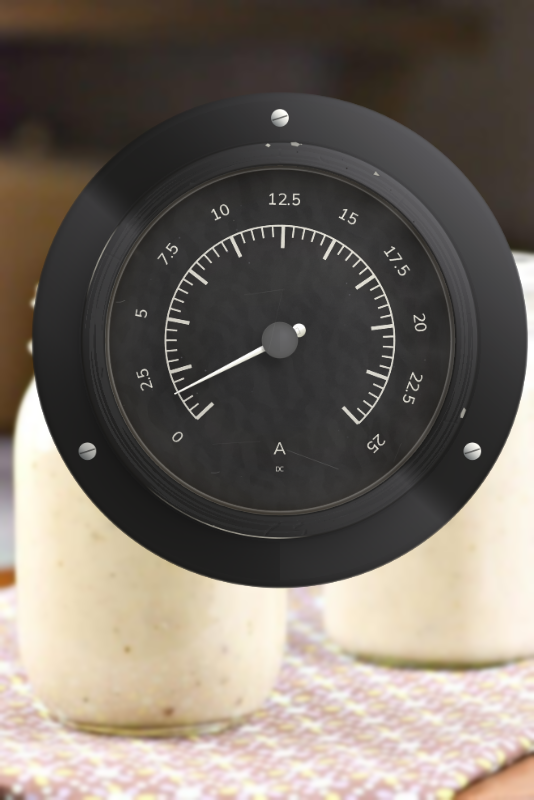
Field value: 1.5
